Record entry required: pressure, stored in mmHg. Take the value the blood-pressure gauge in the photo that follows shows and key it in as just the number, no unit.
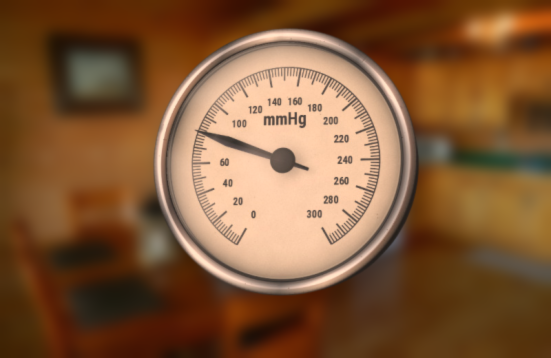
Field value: 80
